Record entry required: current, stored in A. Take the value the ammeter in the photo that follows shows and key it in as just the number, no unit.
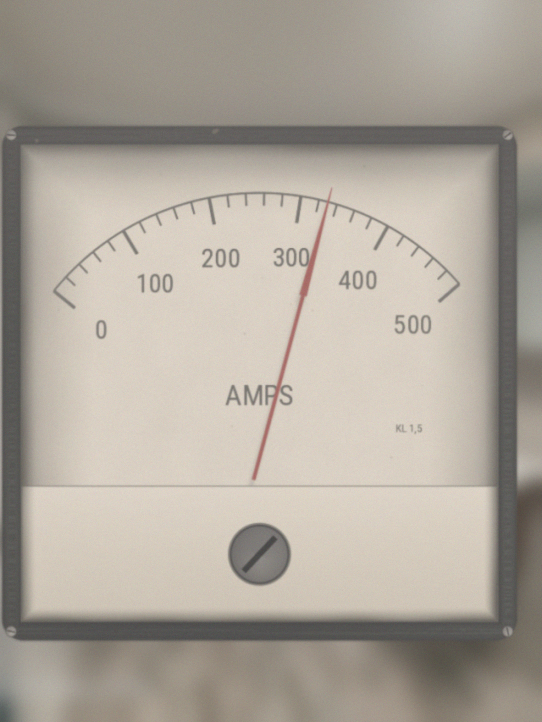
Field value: 330
